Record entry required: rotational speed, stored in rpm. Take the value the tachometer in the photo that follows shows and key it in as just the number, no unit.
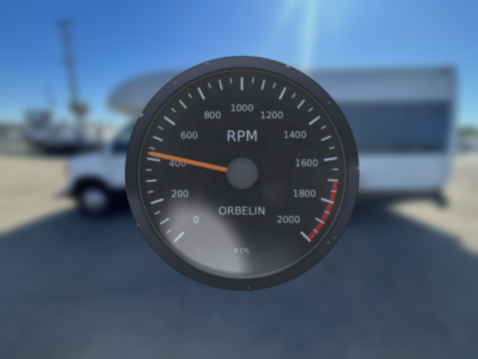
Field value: 425
